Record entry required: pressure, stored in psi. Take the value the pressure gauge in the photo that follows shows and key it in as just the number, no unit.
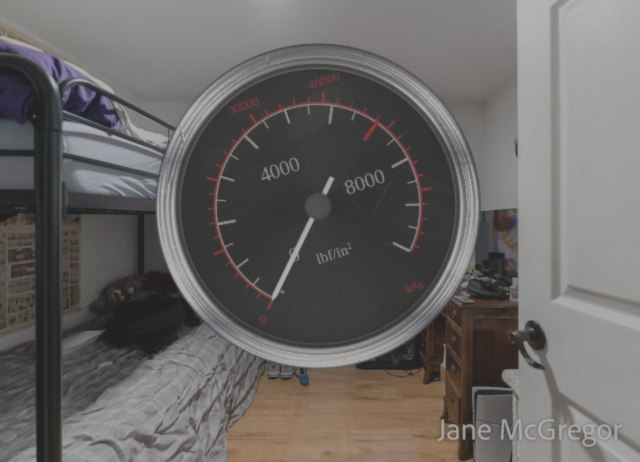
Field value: 0
